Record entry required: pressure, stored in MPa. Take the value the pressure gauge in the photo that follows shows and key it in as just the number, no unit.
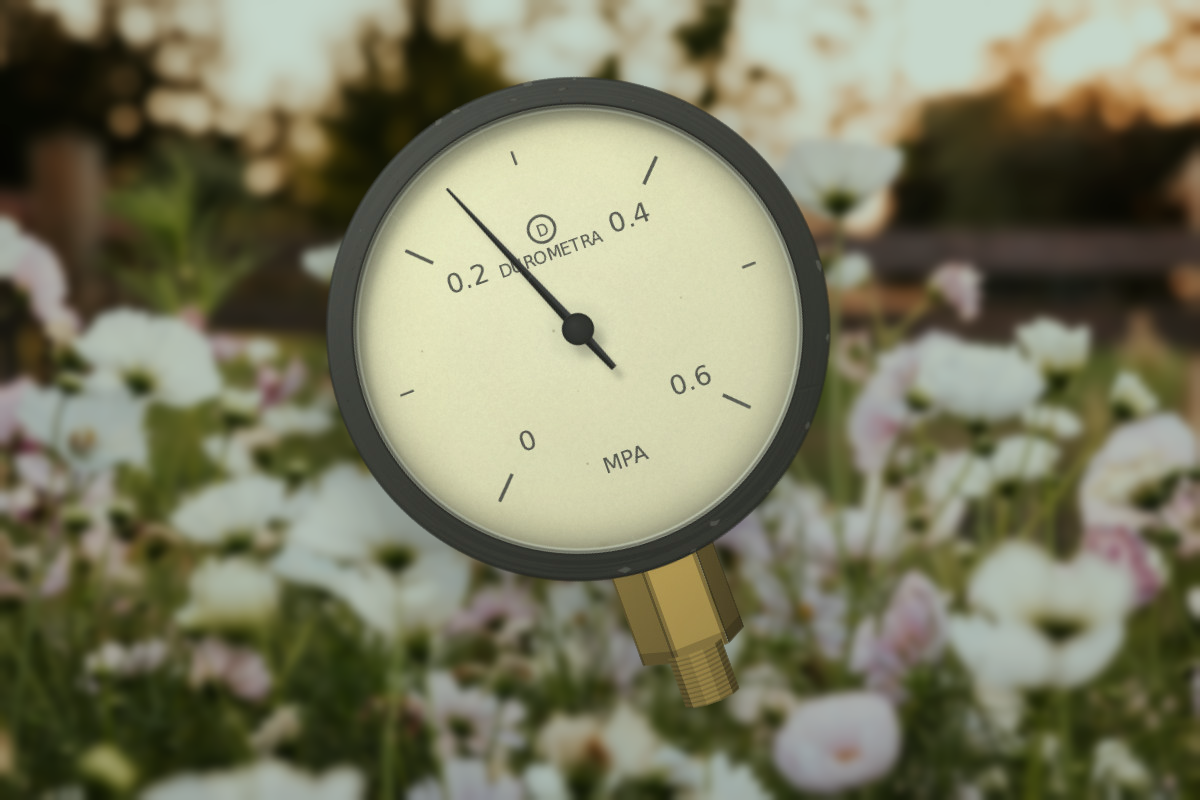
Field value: 0.25
